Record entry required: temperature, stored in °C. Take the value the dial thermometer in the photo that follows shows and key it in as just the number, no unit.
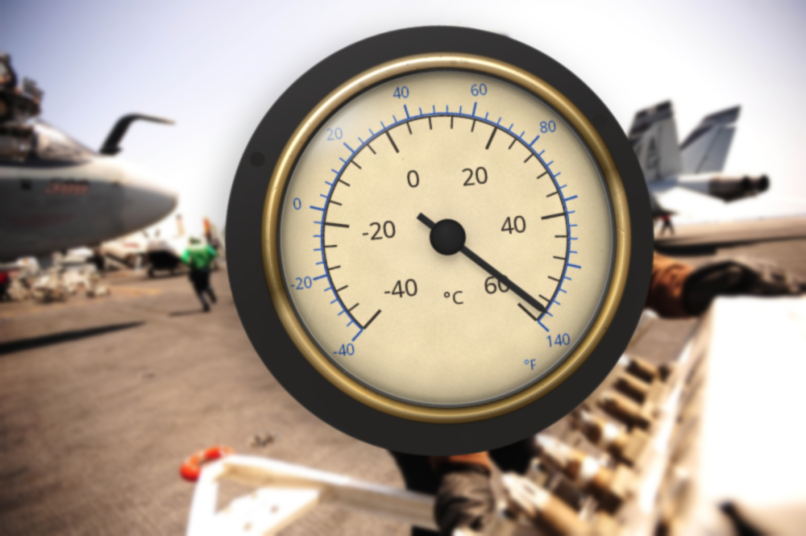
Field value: 58
